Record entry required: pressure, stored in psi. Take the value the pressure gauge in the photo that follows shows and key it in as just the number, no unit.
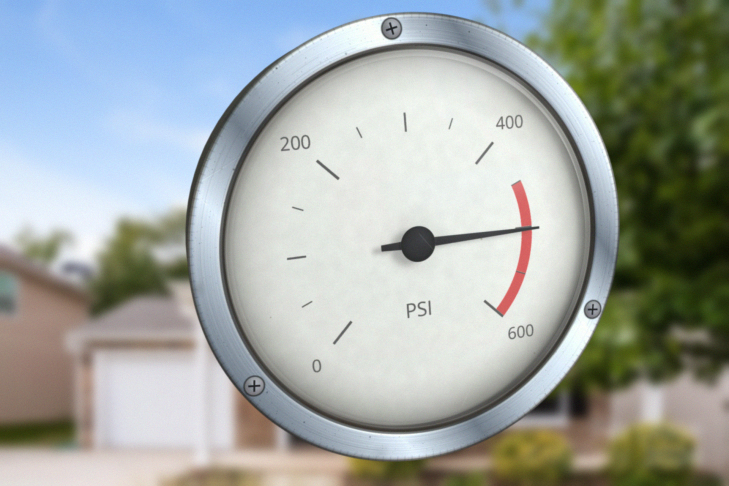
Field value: 500
